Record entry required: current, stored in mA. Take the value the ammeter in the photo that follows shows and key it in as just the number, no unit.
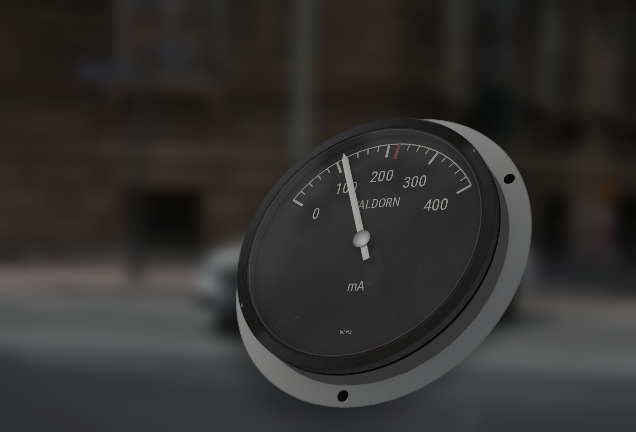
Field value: 120
